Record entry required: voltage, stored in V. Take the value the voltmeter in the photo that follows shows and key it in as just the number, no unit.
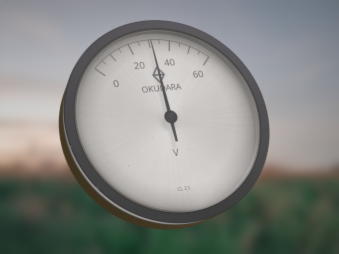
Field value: 30
